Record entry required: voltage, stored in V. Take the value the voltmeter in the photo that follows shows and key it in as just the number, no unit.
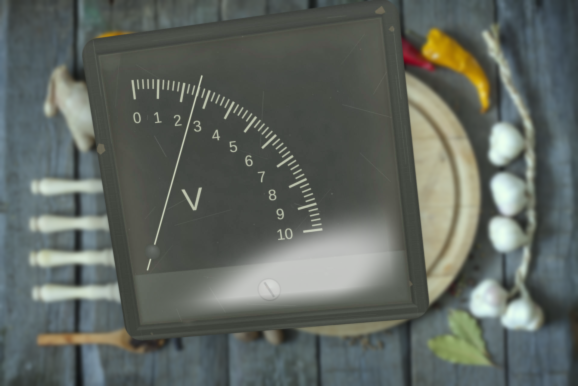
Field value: 2.6
